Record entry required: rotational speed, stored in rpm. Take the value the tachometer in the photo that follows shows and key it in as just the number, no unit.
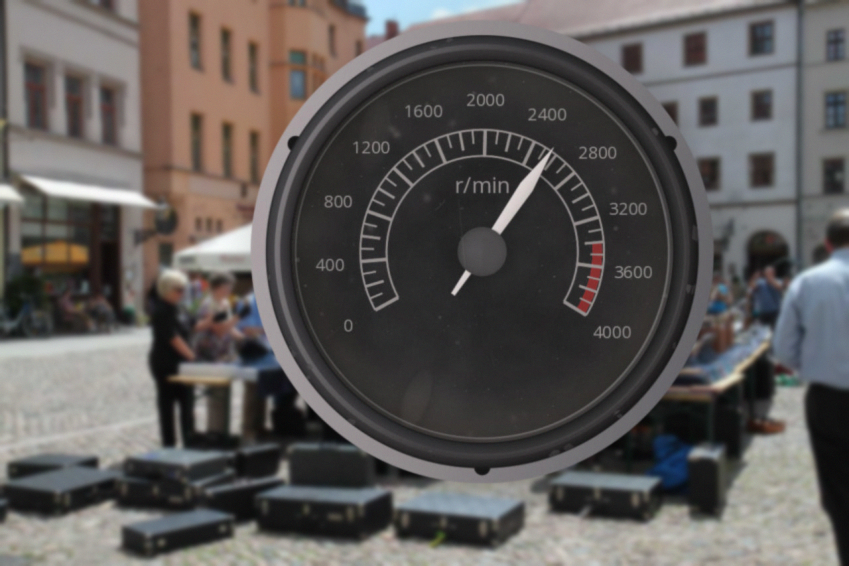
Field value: 2550
